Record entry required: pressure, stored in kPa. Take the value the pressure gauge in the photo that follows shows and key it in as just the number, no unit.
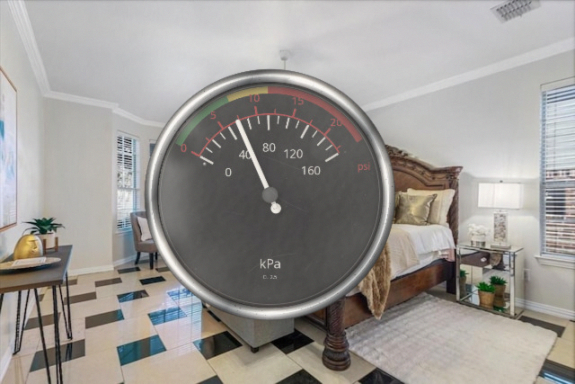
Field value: 50
